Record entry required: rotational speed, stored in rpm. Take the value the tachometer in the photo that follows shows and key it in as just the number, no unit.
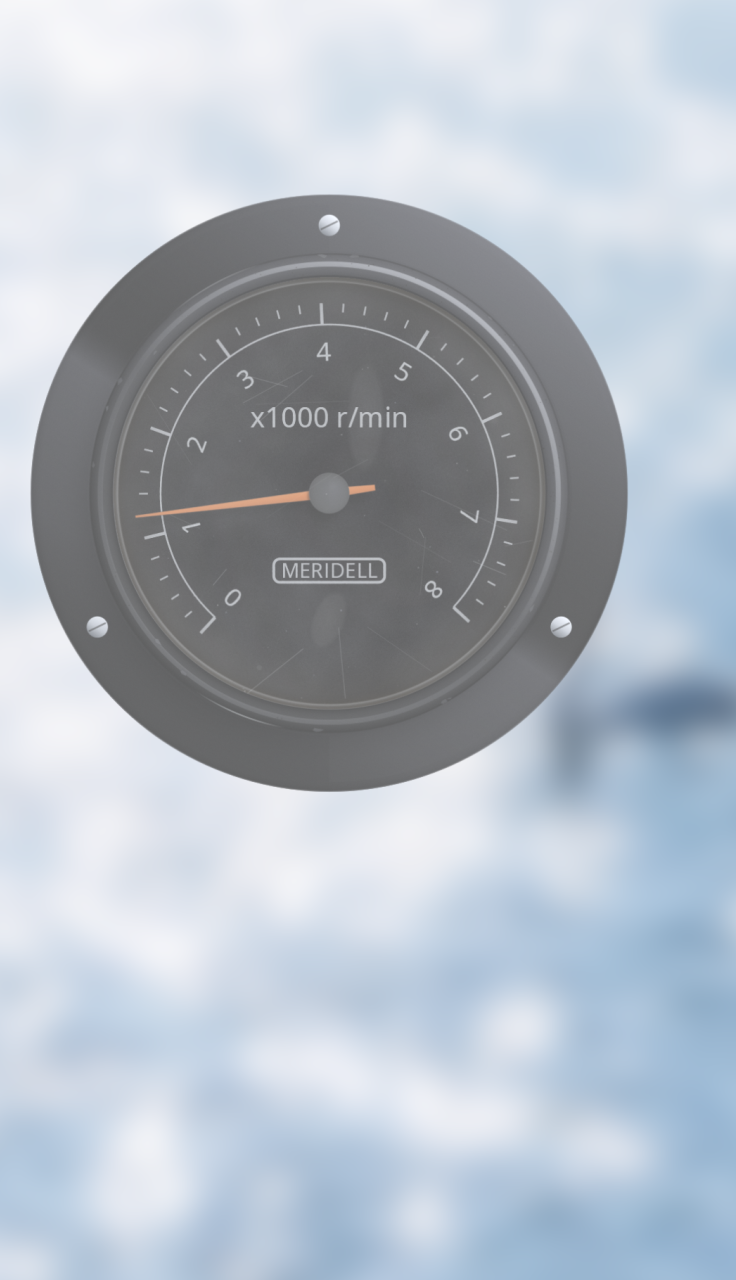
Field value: 1200
